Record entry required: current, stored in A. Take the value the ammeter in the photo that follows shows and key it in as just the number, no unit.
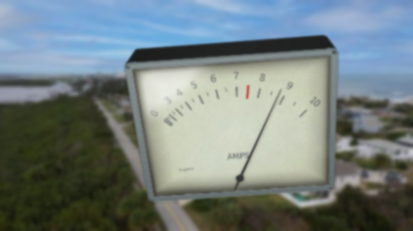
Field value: 8.75
